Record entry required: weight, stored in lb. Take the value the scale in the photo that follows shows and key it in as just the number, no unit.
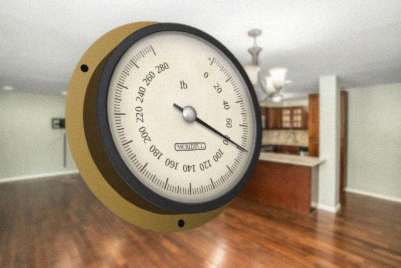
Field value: 80
